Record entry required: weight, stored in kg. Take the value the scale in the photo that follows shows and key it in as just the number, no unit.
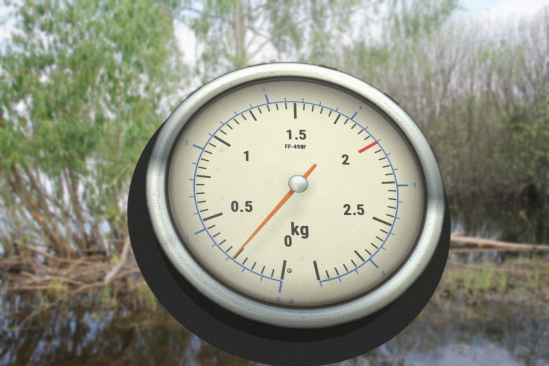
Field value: 0.25
